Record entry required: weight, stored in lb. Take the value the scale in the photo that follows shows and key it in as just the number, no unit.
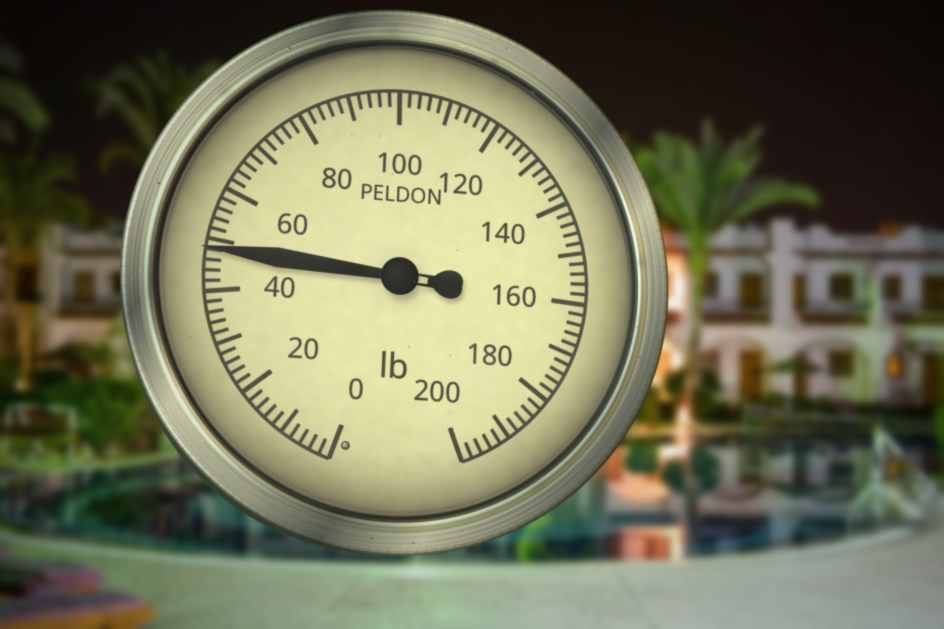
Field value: 48
